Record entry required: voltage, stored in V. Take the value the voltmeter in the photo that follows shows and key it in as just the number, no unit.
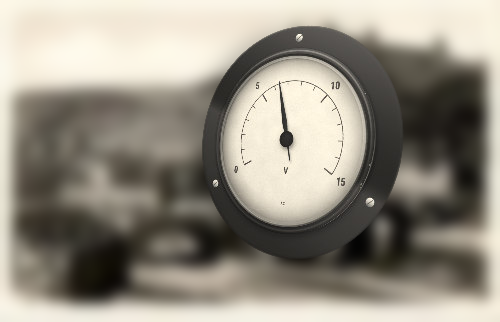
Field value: 6.5
